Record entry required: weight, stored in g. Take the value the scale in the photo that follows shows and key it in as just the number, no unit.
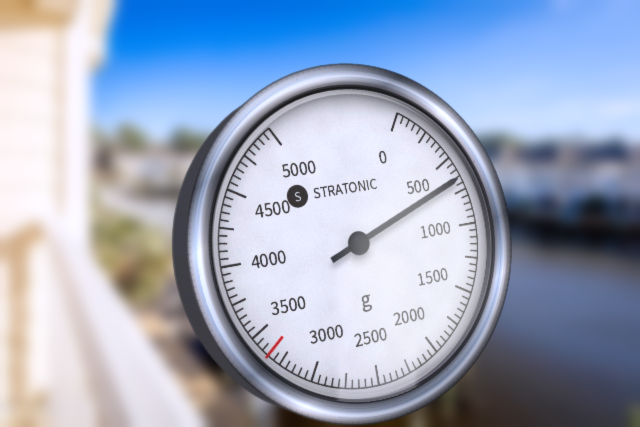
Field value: 650
